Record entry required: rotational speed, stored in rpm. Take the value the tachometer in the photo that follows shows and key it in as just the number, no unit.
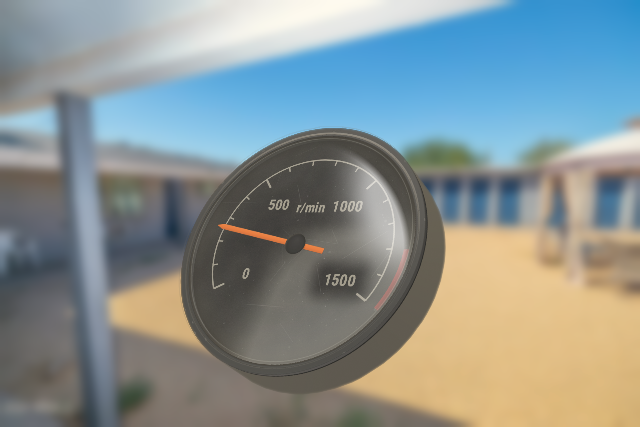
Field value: 250
